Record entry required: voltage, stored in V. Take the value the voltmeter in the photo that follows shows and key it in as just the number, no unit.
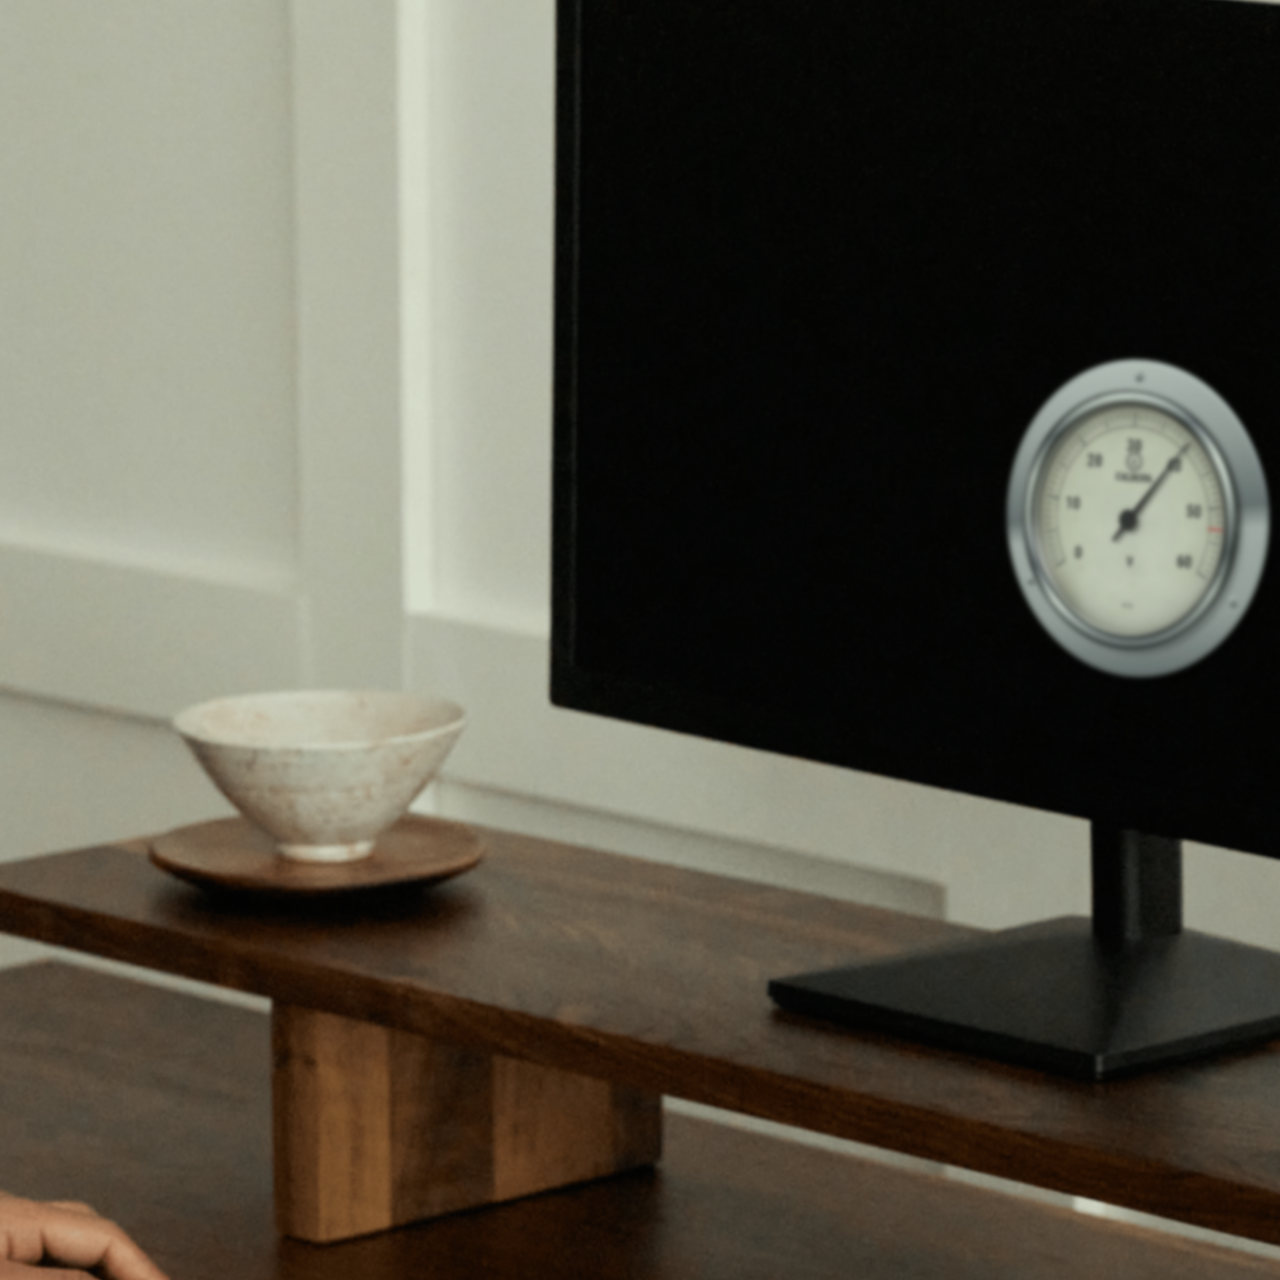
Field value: 40
